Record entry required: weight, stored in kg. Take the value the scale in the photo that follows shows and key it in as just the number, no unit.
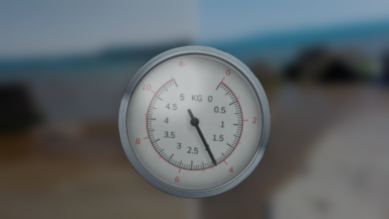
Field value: 2
